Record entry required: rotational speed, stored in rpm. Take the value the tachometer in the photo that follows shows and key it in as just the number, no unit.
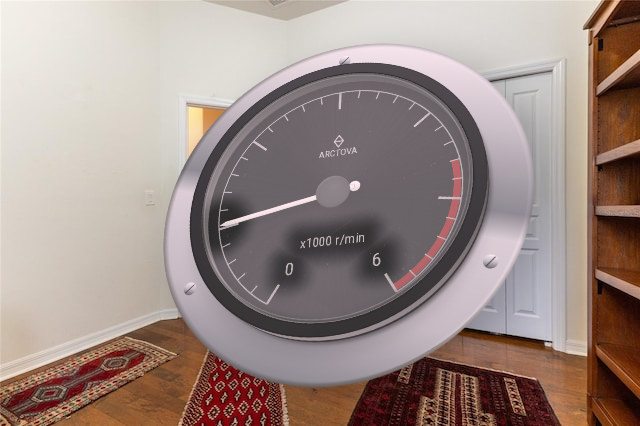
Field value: 1000
